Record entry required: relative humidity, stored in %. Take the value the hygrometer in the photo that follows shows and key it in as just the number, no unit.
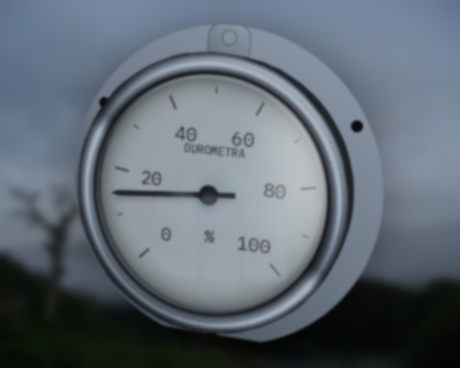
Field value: 15
